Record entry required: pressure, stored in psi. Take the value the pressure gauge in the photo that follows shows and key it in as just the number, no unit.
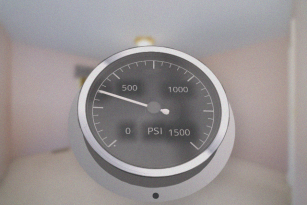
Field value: 350
